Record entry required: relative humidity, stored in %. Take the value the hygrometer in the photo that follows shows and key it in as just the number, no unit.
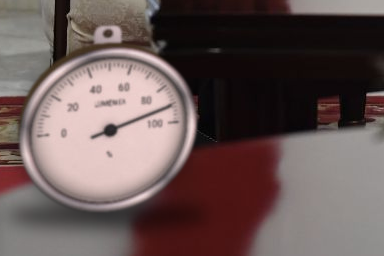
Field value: 90
